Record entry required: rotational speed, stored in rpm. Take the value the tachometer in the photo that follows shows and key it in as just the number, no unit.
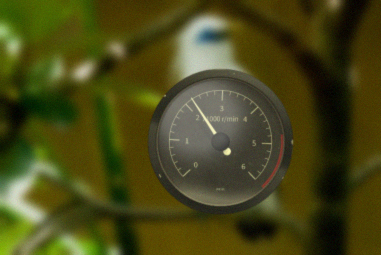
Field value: 2200
